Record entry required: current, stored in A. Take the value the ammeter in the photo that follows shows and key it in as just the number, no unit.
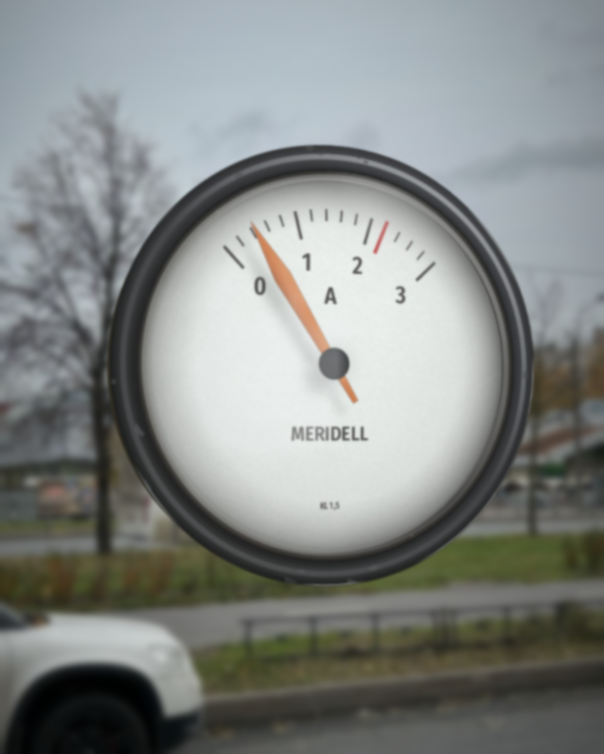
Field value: 0.4
